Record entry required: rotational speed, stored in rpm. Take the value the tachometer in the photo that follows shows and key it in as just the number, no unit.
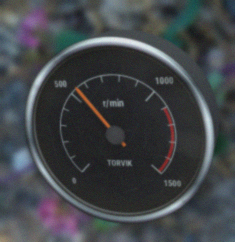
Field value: 550
